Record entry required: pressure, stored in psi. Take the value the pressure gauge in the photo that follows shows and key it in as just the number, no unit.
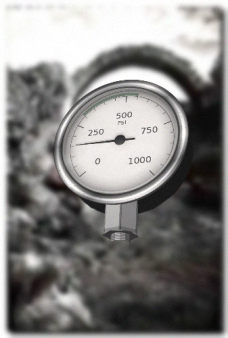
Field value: 150
